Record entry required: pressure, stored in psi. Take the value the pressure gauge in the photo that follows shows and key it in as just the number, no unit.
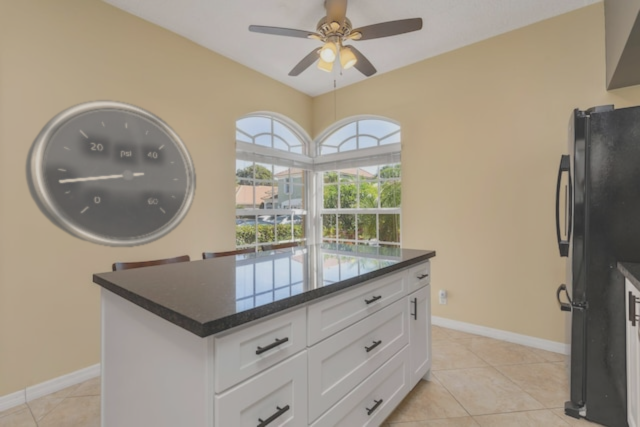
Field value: 7.5
